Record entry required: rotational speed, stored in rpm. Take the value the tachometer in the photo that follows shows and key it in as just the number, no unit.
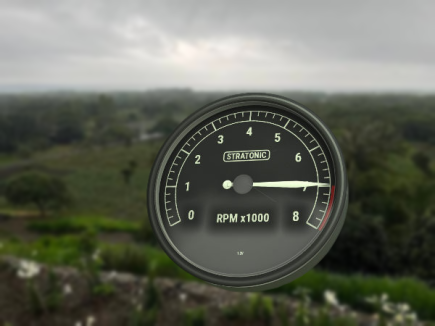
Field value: 7000
